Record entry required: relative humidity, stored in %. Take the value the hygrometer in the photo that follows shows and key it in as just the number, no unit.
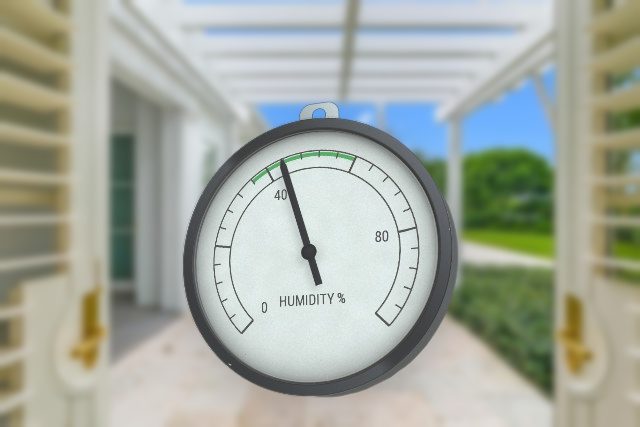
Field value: 44
